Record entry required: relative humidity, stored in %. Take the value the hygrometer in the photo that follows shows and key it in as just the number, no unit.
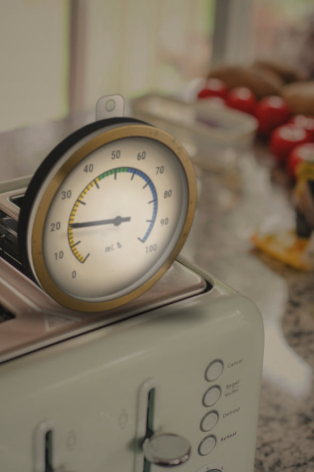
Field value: 20
